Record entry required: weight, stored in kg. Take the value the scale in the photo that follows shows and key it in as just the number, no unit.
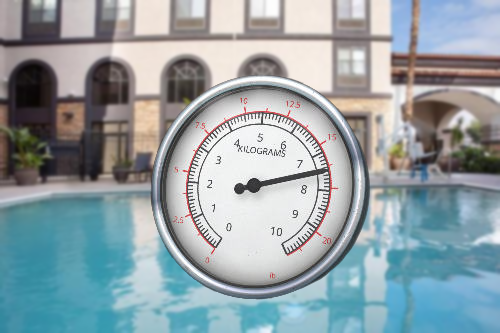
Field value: 7.5
